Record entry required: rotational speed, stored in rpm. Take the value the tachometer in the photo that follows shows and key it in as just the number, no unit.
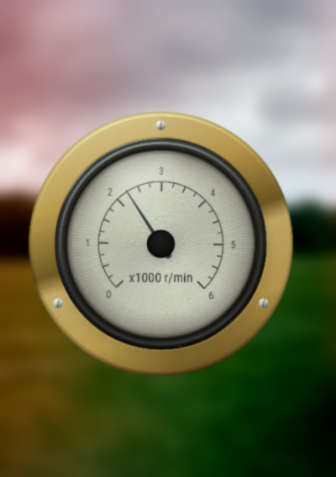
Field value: 2250
